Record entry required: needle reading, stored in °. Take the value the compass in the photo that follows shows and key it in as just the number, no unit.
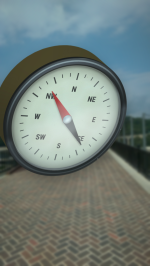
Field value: 320
